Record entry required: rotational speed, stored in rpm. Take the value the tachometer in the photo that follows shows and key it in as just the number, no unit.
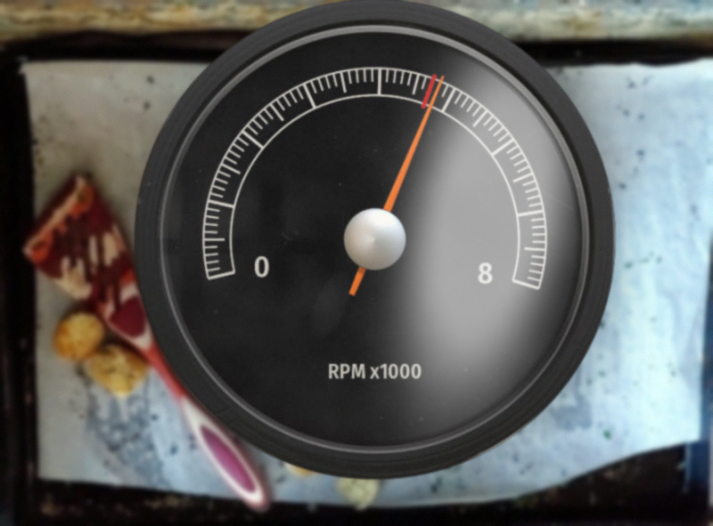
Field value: 4800
